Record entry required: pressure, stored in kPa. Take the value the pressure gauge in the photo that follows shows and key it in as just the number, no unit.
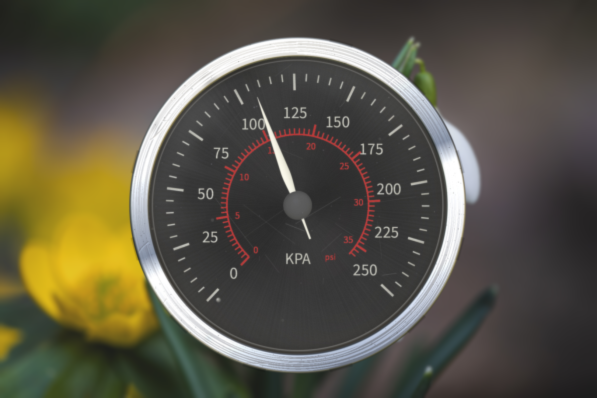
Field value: 107.5
